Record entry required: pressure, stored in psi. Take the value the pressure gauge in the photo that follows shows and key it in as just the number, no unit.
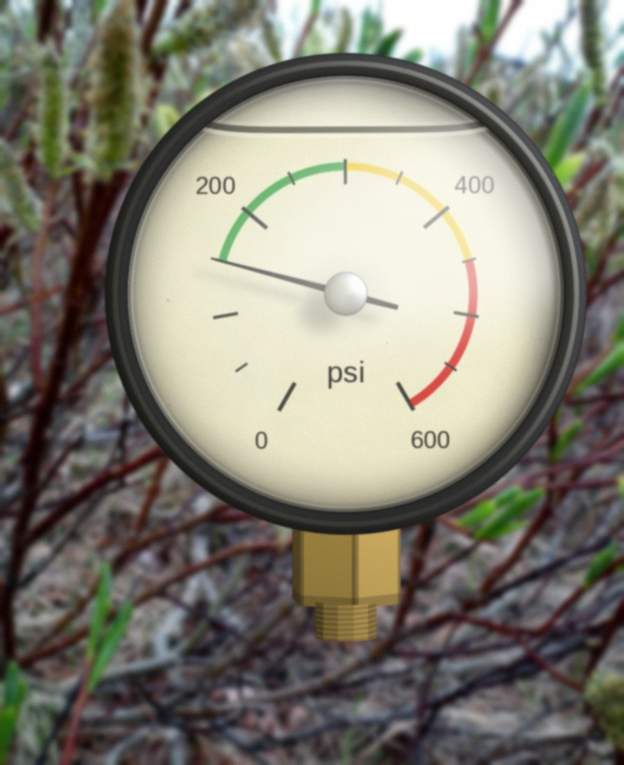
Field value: 150
